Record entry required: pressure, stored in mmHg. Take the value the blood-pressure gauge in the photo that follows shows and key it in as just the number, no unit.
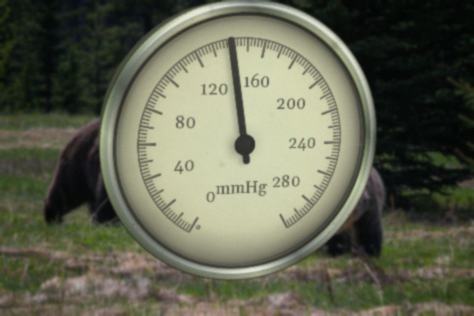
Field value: 140
